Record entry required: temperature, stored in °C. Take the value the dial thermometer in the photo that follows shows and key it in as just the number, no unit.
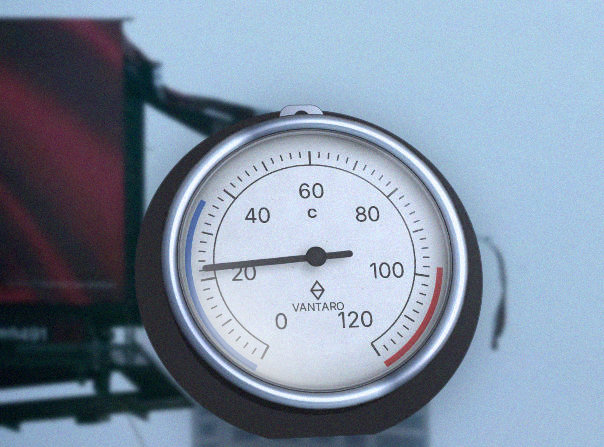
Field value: 22
